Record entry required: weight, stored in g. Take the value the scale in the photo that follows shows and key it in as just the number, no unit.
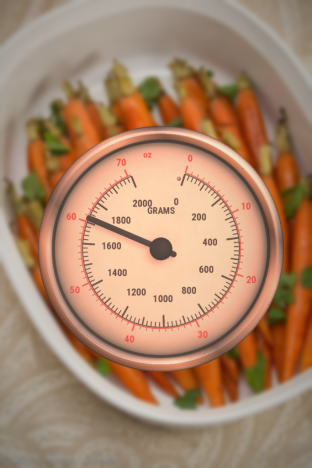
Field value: 1720
